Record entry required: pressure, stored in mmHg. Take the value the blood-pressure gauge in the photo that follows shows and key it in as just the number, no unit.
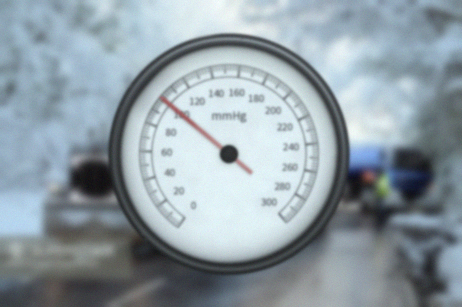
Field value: 100
